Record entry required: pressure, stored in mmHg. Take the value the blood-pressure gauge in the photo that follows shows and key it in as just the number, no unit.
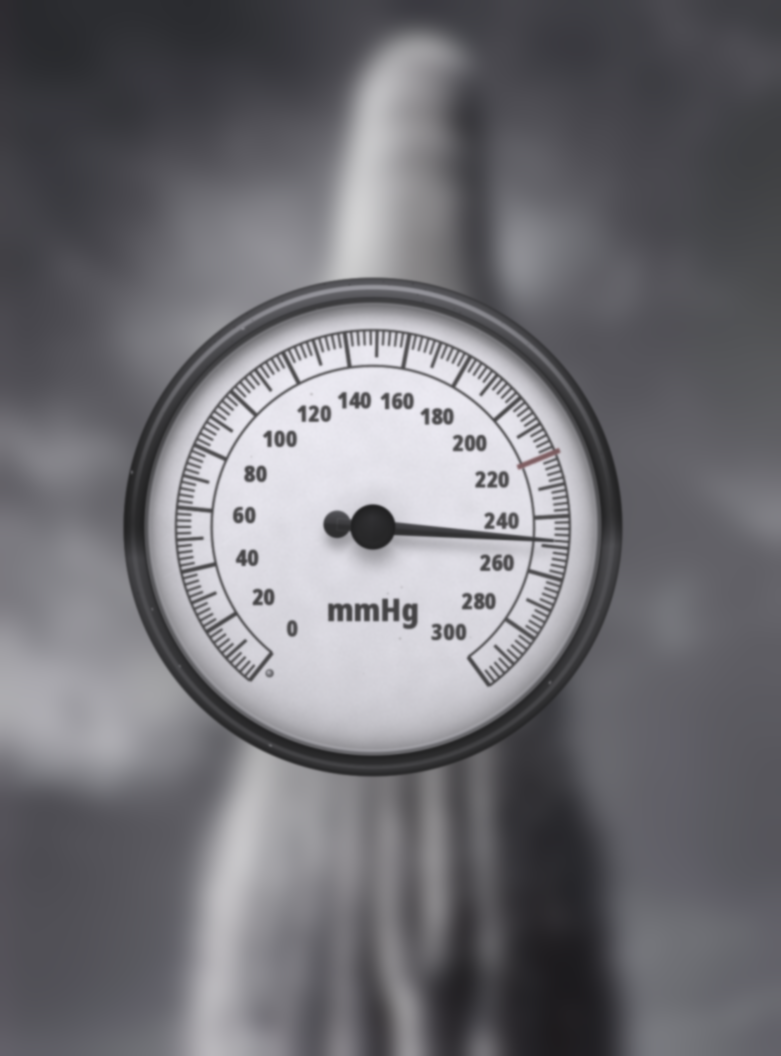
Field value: 248
